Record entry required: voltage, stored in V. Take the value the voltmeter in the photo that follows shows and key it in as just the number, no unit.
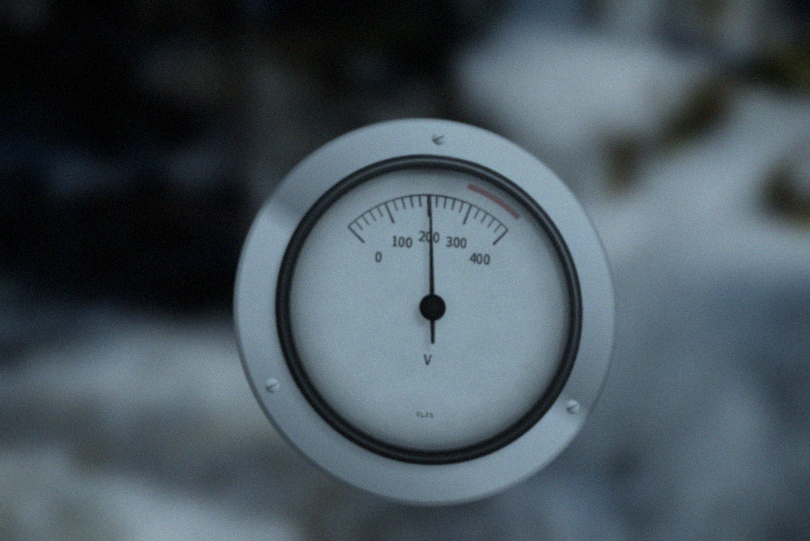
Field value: 200
